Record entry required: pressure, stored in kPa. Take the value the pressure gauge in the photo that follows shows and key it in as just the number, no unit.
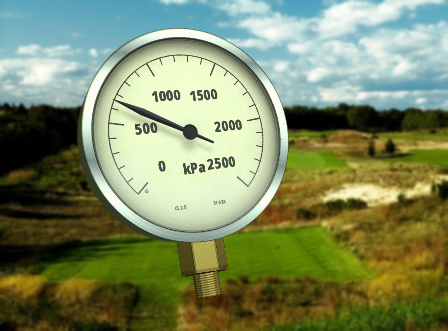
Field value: 650
